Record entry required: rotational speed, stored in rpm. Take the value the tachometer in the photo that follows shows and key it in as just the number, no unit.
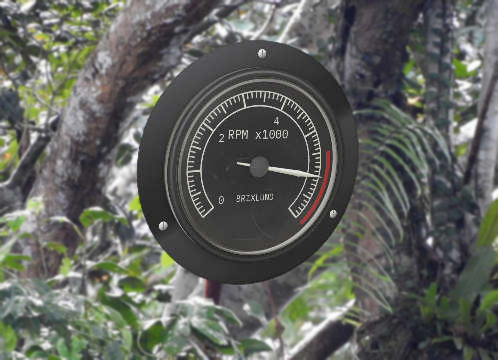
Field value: 6000
